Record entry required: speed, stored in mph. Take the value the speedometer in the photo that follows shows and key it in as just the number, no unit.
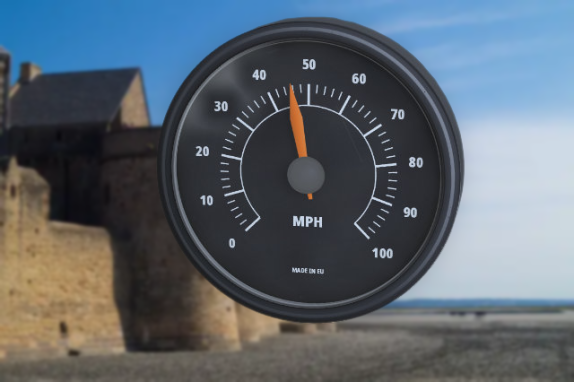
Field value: 46
